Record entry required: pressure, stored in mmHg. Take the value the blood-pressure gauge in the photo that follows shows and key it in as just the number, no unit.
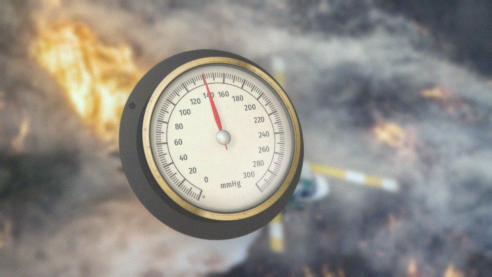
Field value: 140
